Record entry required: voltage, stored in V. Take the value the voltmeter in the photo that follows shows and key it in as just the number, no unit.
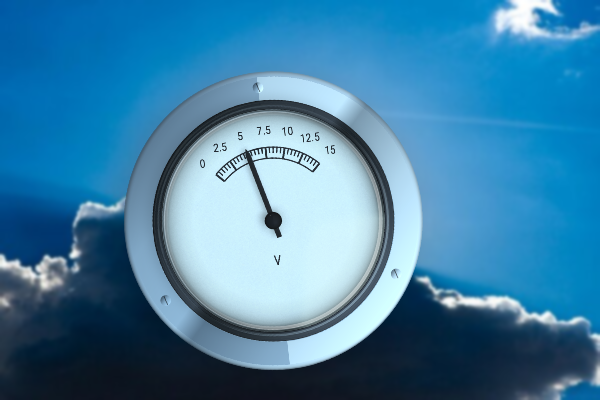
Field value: 5
